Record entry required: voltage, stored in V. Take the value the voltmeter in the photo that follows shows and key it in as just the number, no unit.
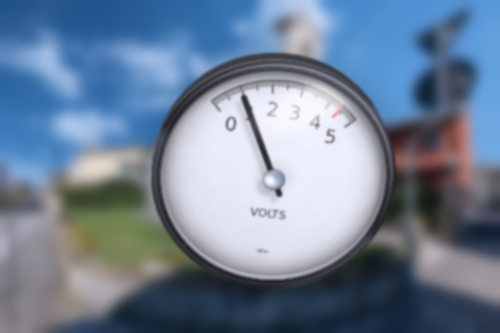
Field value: 1
